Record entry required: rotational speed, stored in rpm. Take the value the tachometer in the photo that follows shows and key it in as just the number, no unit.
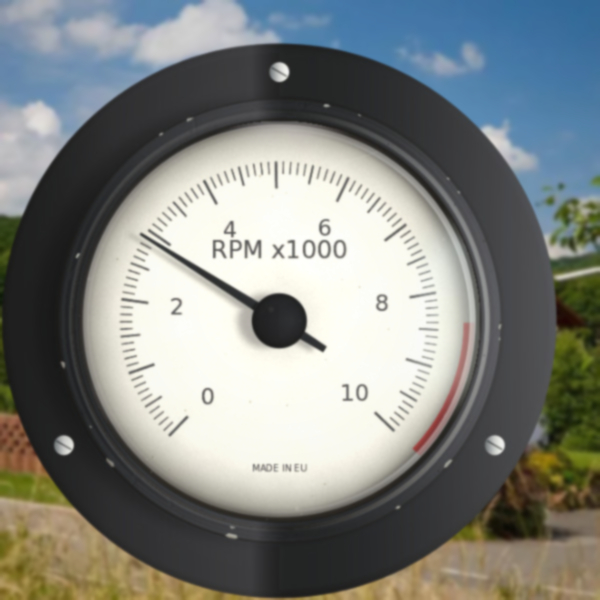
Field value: 2900
